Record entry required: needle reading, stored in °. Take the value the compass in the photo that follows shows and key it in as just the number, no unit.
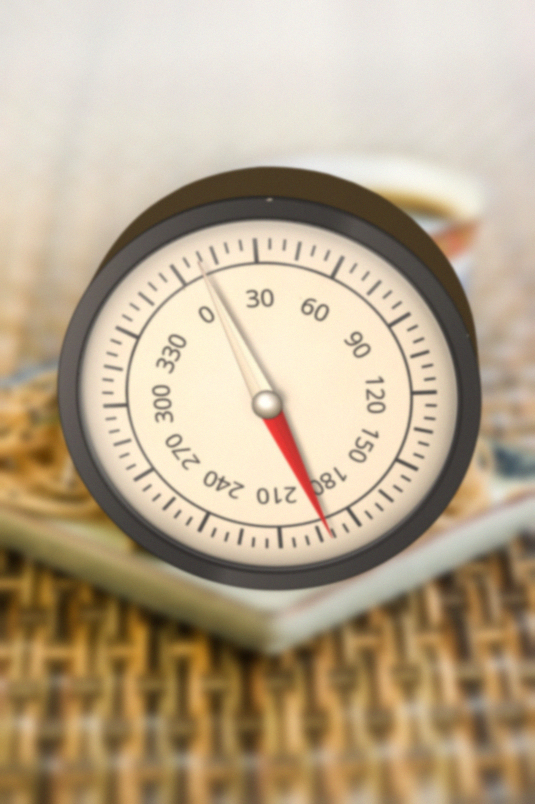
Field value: 190
